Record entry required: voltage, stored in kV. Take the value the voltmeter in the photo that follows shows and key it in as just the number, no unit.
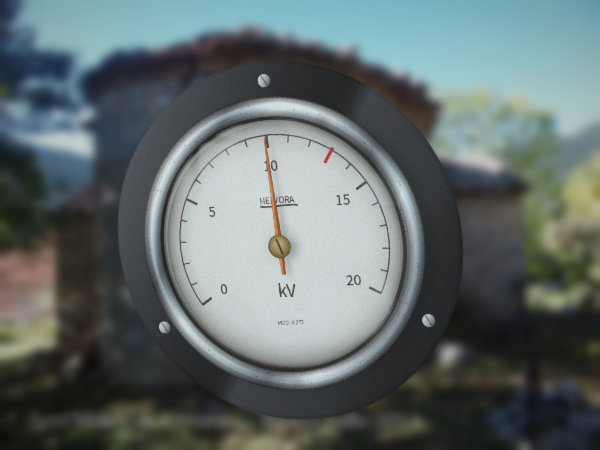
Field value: 10
